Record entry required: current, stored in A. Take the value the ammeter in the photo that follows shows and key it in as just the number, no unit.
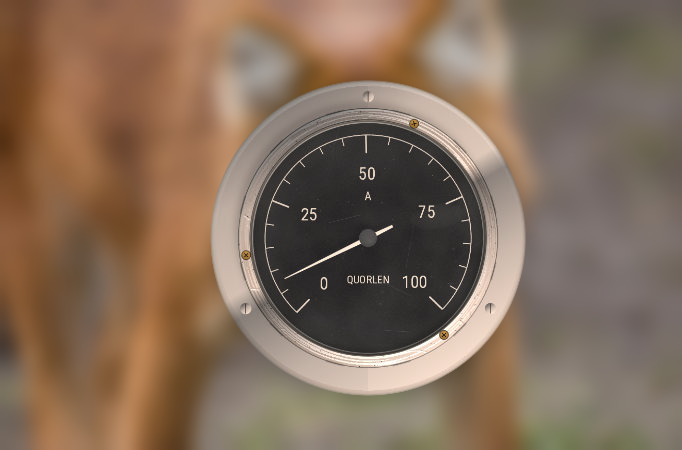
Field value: 7.5
